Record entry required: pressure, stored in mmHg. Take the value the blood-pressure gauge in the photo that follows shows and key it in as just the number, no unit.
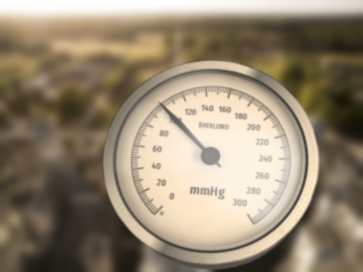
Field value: 100
